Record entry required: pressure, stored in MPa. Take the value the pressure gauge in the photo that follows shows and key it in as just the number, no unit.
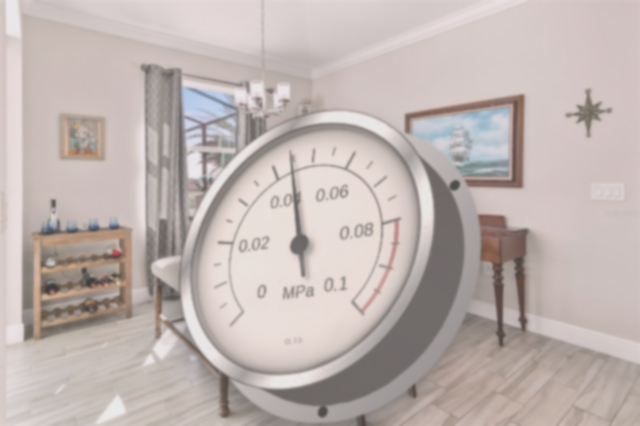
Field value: 0.045
